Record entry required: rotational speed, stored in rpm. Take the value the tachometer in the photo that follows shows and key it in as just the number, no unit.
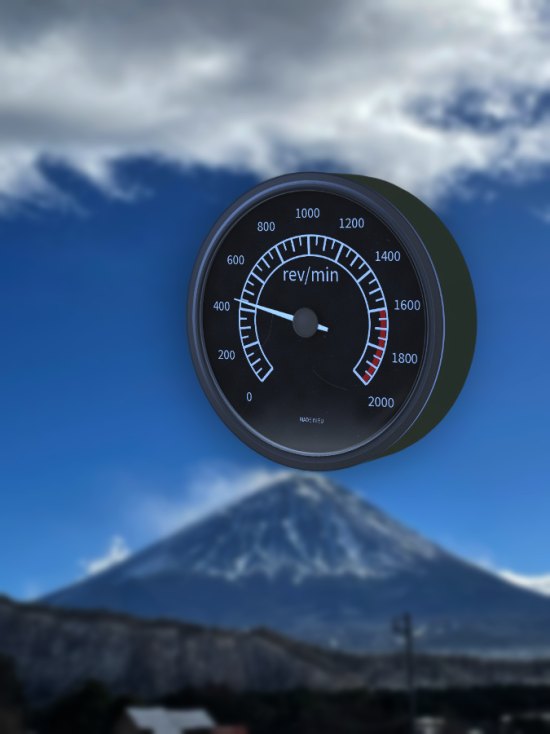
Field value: 450
